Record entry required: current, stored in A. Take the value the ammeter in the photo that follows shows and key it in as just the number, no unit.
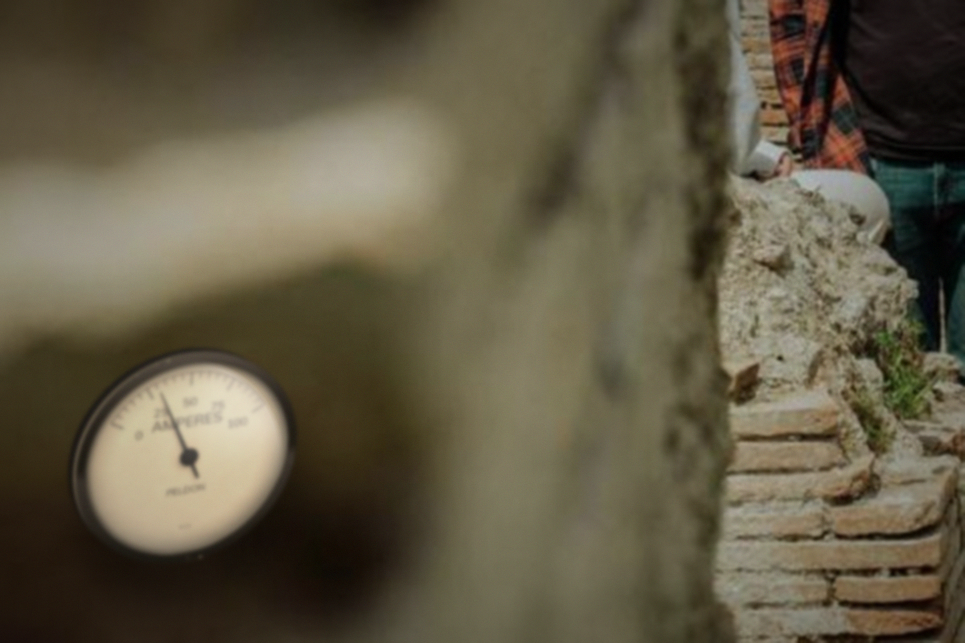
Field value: 30
